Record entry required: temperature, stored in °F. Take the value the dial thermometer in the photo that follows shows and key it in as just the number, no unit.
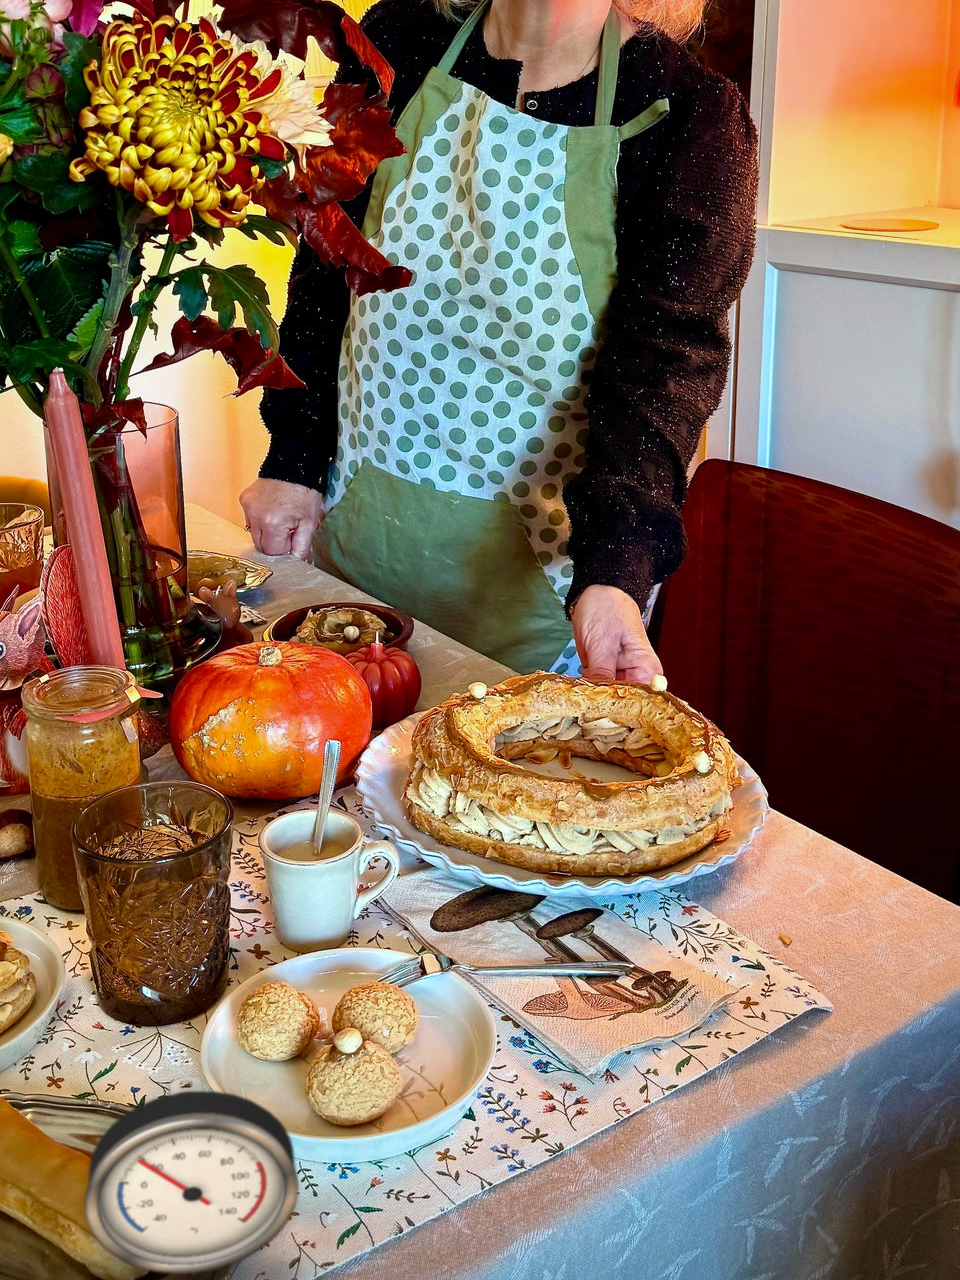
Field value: 20
